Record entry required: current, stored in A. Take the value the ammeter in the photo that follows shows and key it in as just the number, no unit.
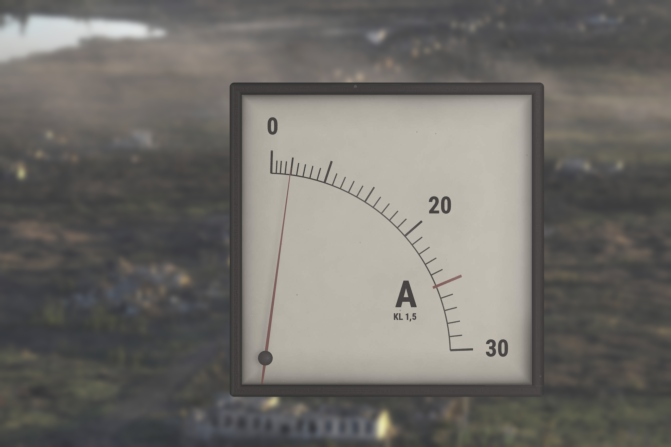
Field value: 5
